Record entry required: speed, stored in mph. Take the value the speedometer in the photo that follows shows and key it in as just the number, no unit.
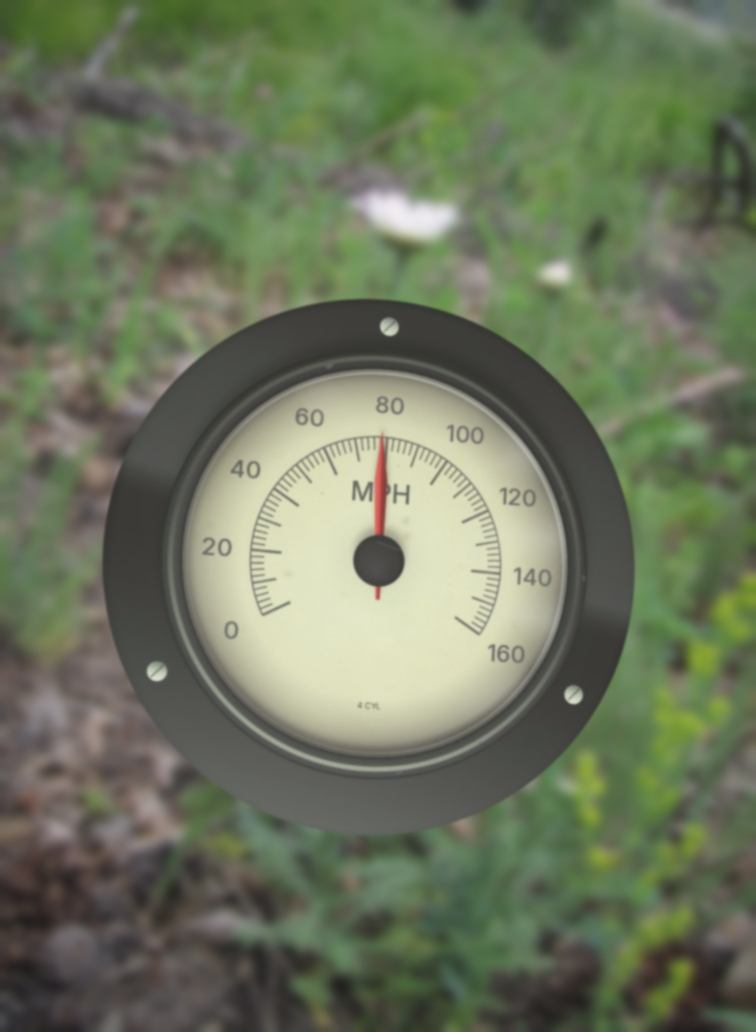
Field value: 78
